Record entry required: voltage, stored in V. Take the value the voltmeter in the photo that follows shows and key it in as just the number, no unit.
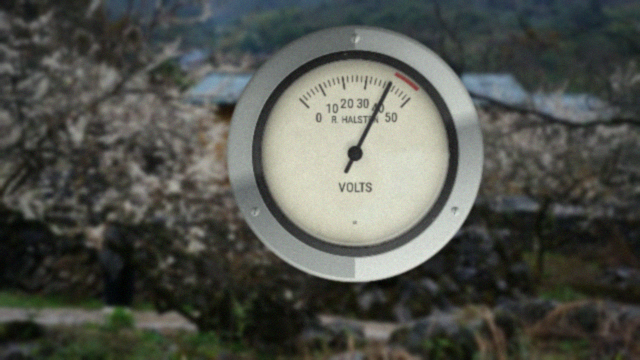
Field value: 40
